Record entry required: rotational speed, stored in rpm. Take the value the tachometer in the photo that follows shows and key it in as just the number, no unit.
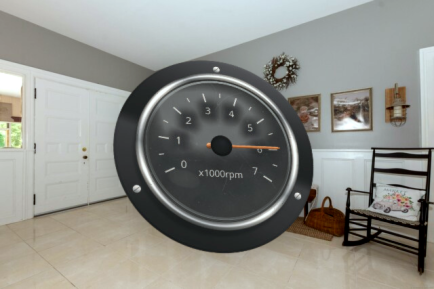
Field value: 6000
